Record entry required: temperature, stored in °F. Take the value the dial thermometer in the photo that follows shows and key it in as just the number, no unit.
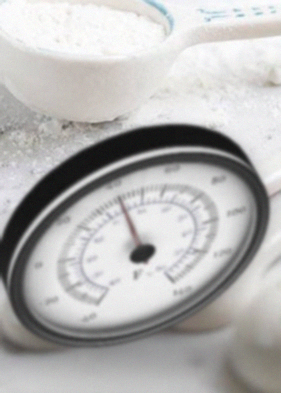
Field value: 40
